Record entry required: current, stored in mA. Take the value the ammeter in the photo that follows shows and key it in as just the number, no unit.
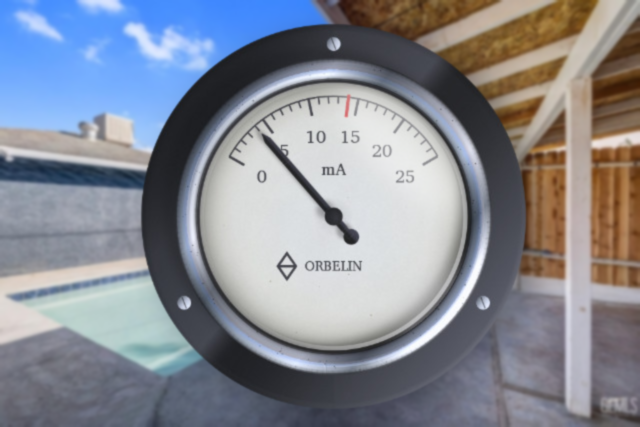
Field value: 4
